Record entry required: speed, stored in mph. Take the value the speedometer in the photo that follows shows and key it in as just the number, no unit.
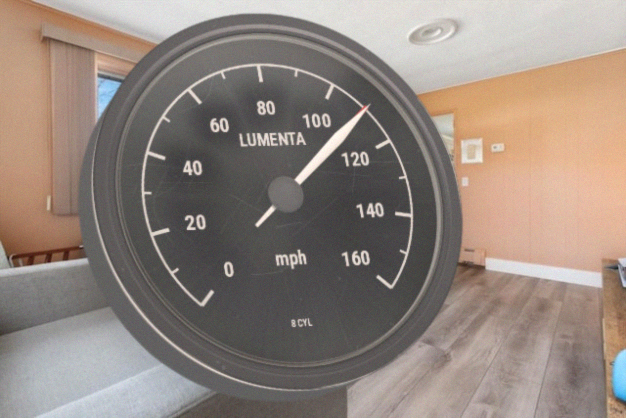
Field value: 110
